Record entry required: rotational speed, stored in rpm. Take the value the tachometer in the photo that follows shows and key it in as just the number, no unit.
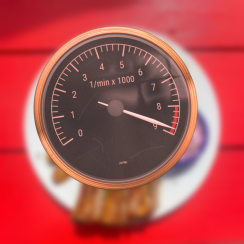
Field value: 8800
